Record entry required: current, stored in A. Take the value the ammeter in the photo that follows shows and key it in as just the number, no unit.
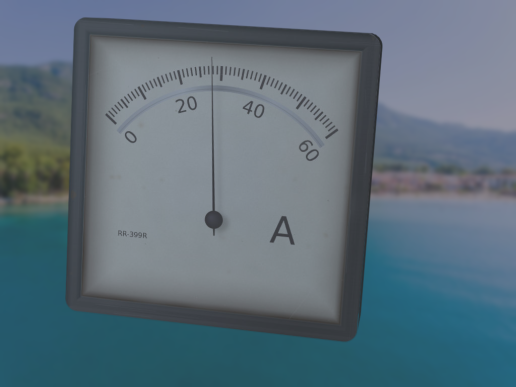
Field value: 28
